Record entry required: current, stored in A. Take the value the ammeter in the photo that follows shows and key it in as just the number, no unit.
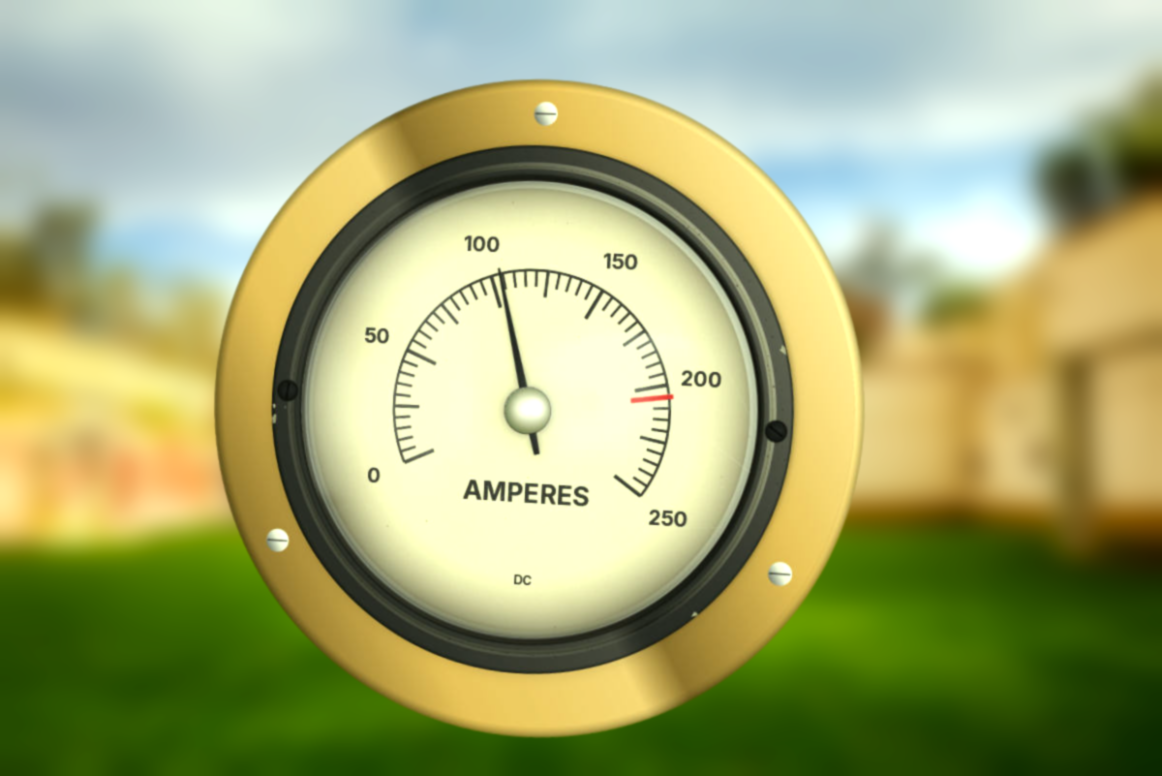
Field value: 105
